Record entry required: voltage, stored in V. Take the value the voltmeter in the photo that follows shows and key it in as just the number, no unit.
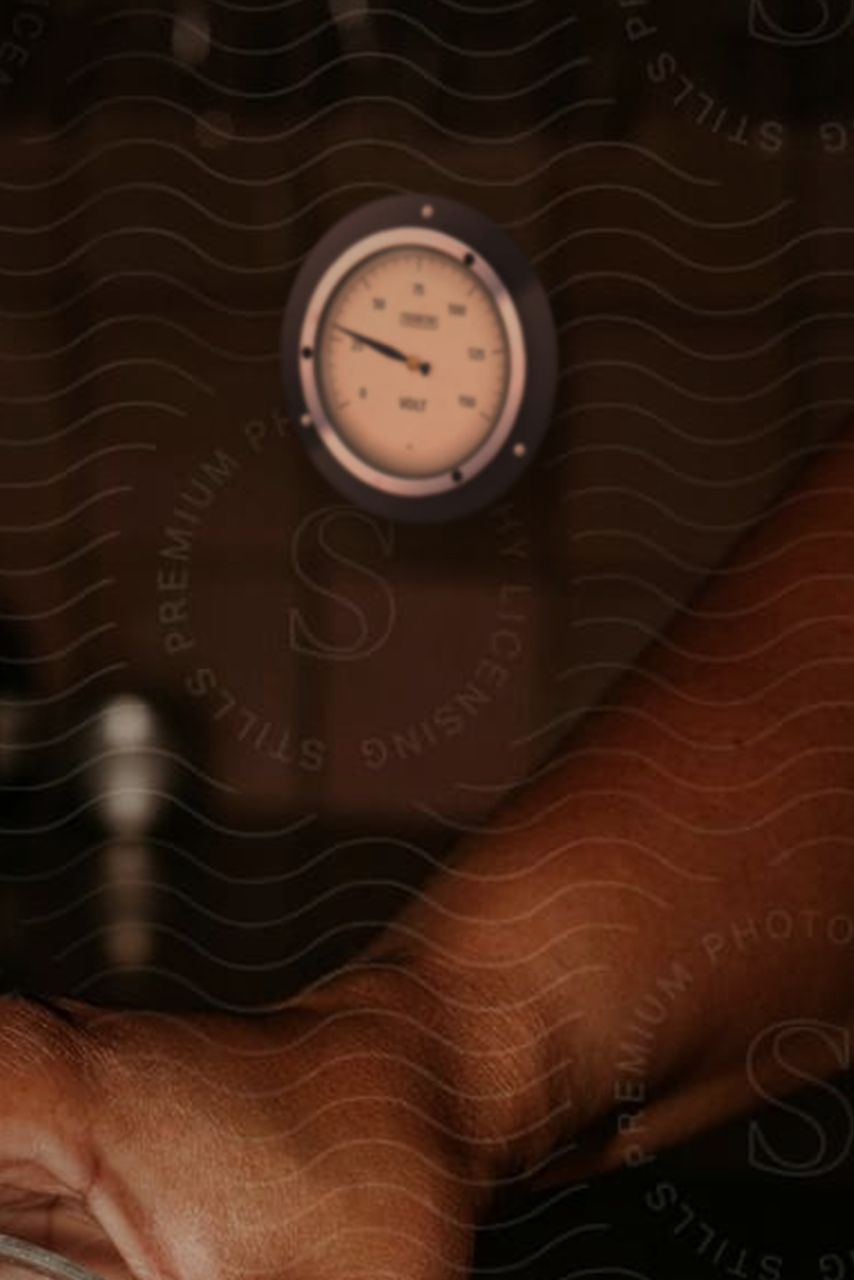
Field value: 30
